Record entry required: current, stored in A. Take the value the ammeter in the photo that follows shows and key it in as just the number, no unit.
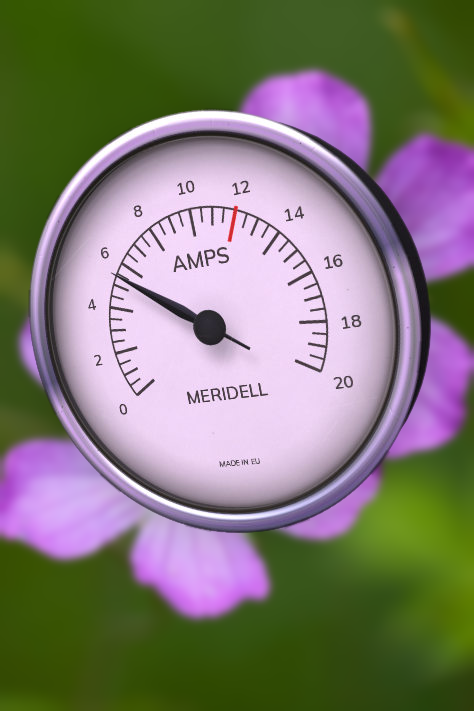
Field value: 5.5
